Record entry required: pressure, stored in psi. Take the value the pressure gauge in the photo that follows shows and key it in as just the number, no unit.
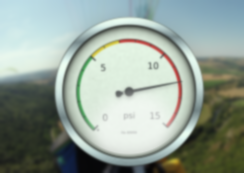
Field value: 12
